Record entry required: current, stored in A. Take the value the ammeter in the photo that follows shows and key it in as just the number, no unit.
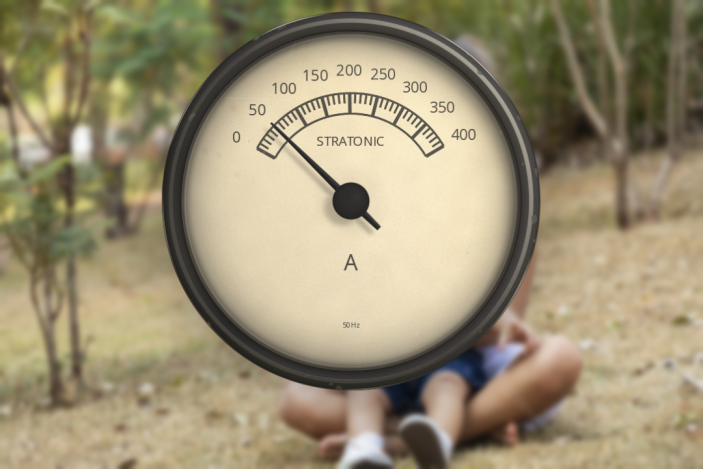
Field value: 50
